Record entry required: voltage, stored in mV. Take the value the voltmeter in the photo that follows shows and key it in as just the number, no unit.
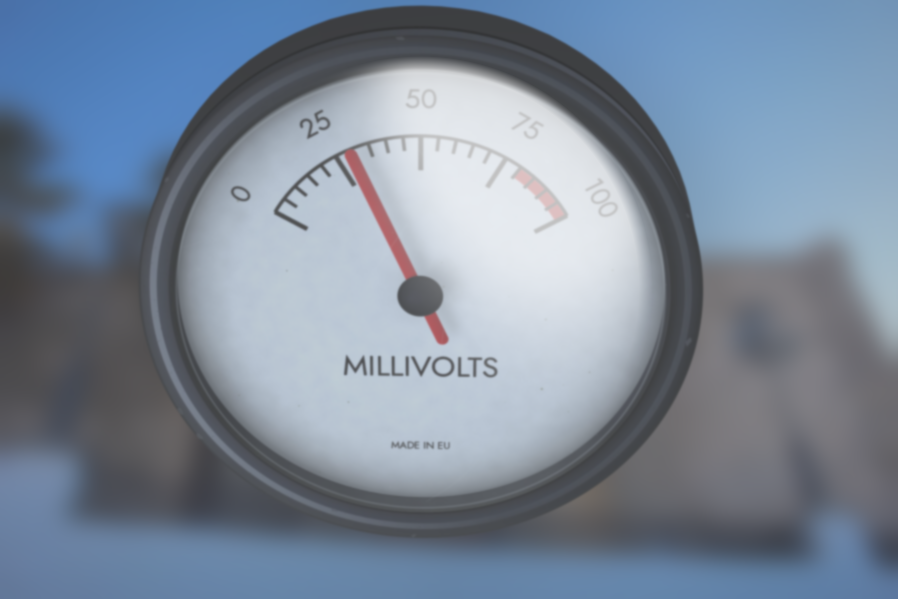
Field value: 30
